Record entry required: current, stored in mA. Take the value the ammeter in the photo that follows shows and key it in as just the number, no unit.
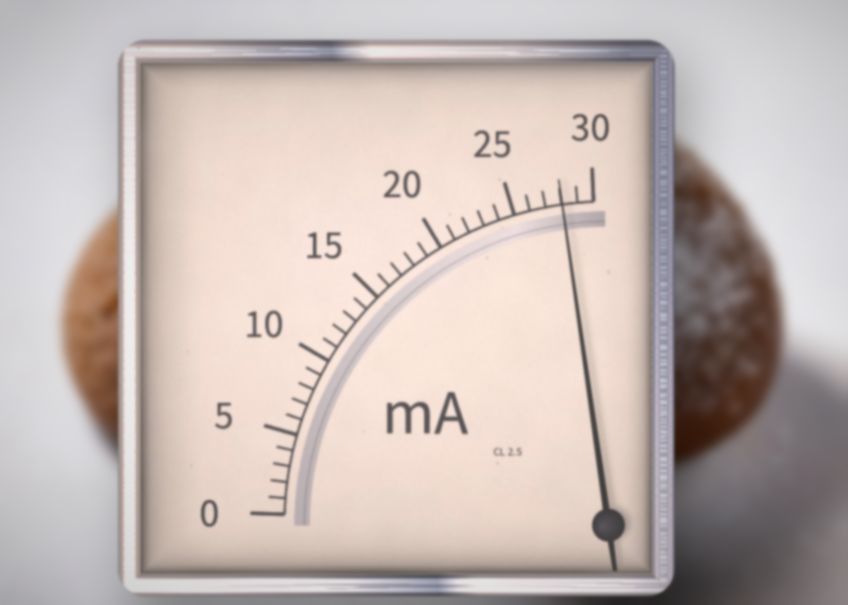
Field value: 28
